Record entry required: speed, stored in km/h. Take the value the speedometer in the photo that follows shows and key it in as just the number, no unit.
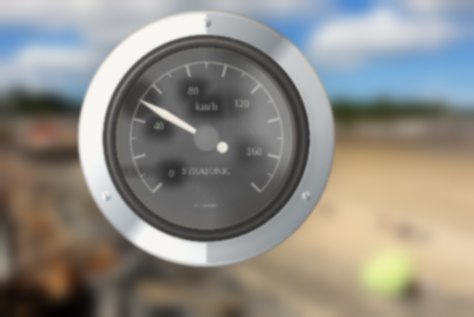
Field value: 50
